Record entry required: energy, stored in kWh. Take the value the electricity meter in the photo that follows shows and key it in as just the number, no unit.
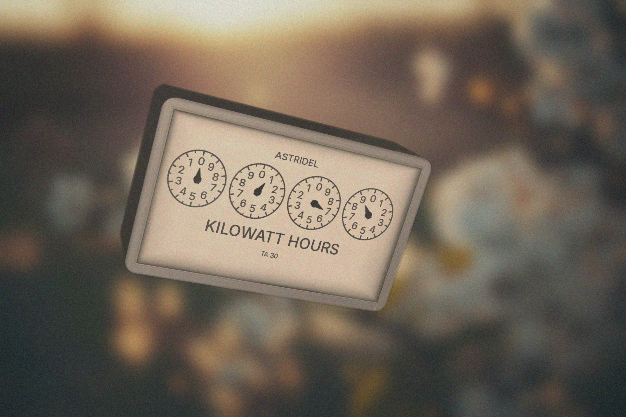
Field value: 69
